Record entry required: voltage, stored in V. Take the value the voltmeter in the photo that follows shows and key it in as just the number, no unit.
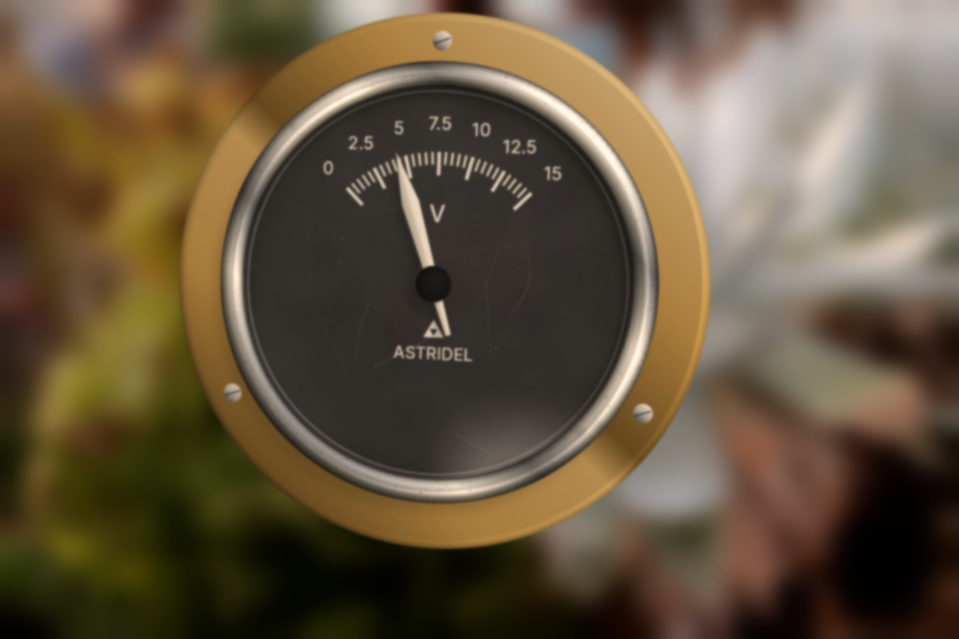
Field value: 4.5
